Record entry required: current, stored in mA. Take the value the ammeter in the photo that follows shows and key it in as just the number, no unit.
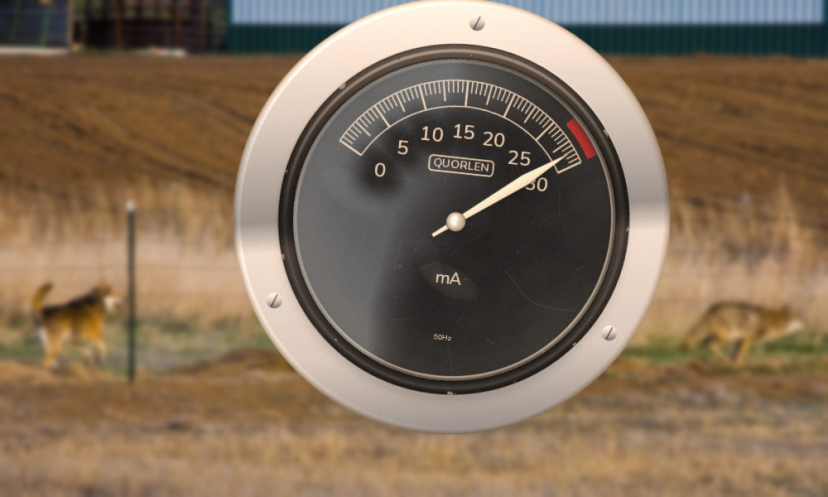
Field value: 28.5
